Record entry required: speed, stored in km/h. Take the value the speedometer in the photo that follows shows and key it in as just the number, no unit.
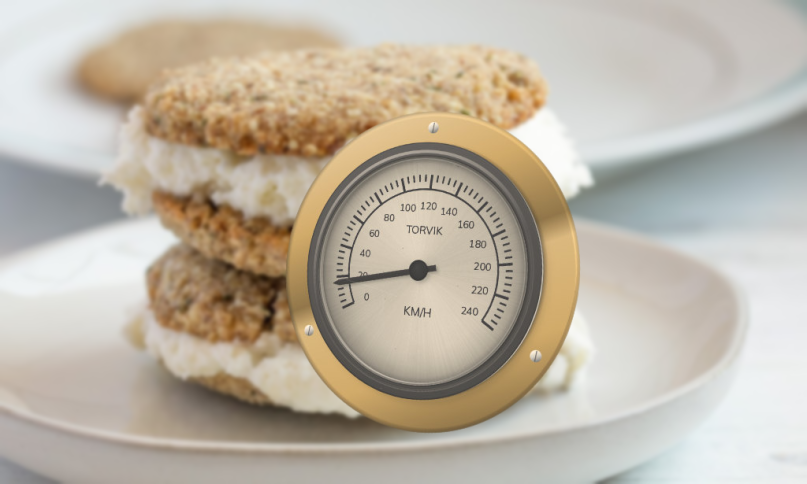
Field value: 16
